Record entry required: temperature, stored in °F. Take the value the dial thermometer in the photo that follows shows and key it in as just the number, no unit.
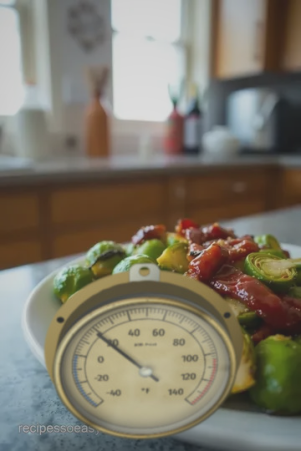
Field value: 20
